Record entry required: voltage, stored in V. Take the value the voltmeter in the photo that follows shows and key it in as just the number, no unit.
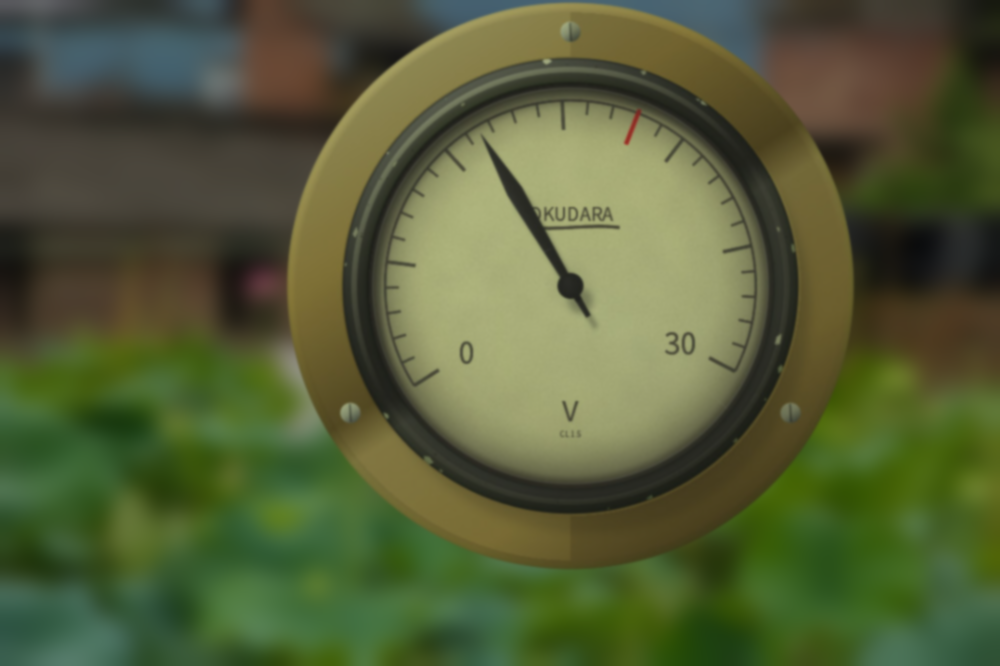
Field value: 11.5
